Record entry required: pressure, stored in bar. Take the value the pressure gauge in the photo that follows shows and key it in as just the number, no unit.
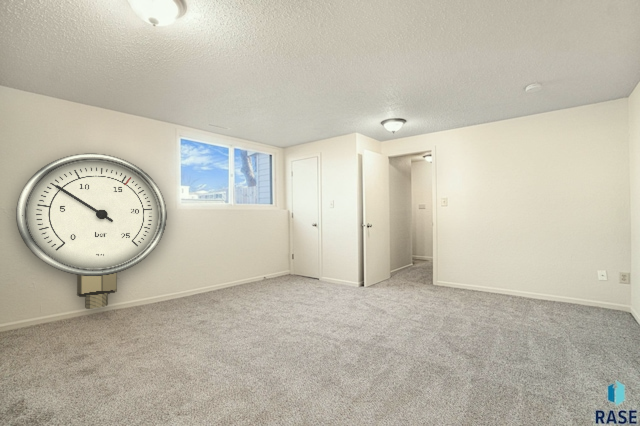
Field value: 7.5
